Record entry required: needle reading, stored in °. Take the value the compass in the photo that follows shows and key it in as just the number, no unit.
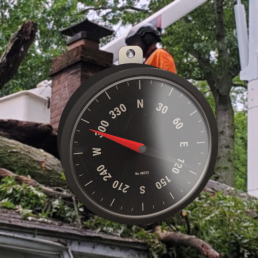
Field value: 295
